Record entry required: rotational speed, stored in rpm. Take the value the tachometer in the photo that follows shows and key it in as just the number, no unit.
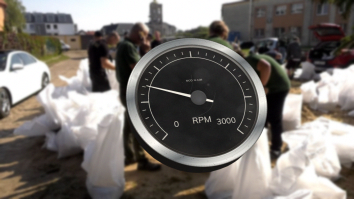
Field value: 700
